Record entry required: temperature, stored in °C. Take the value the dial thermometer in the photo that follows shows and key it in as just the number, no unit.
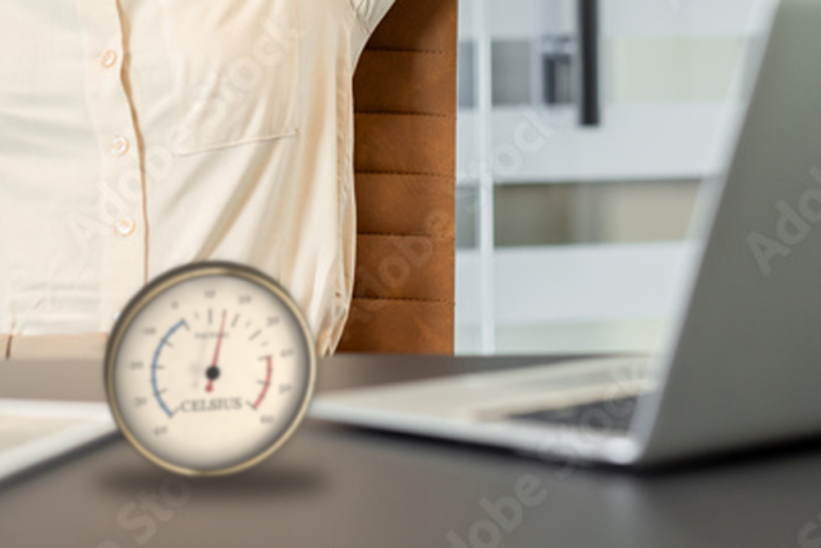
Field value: 15
